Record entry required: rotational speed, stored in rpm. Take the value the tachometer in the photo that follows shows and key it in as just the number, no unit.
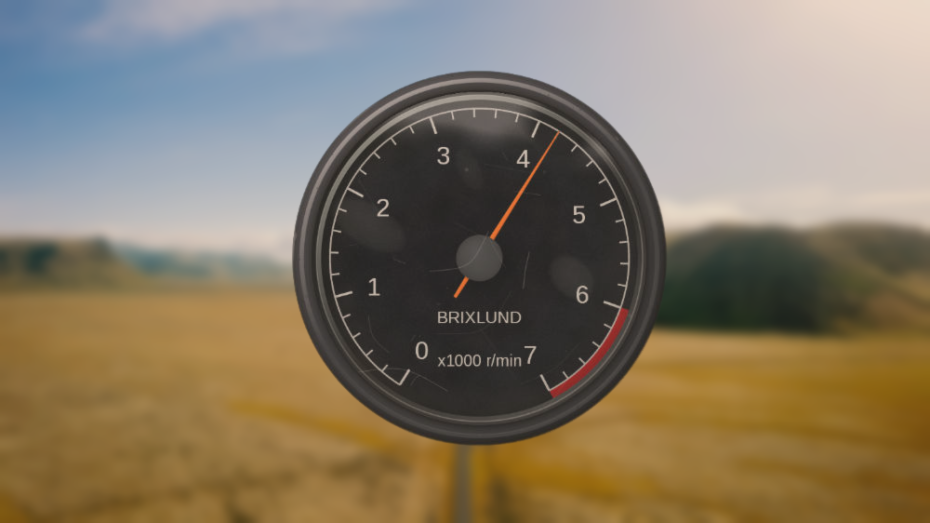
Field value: 4200
